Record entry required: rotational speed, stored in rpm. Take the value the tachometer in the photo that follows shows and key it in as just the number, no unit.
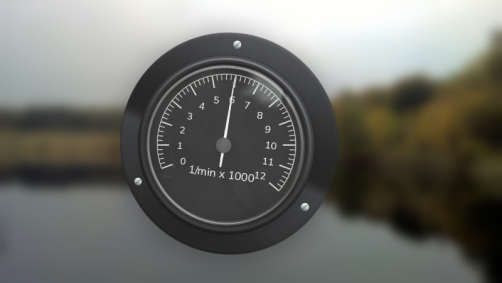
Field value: 6000
